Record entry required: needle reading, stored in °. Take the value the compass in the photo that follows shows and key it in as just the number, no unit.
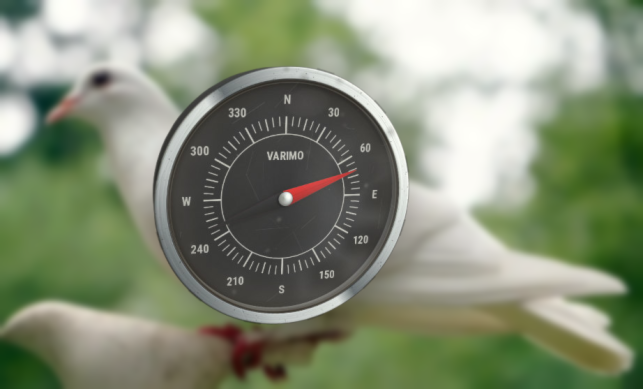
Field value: 70
